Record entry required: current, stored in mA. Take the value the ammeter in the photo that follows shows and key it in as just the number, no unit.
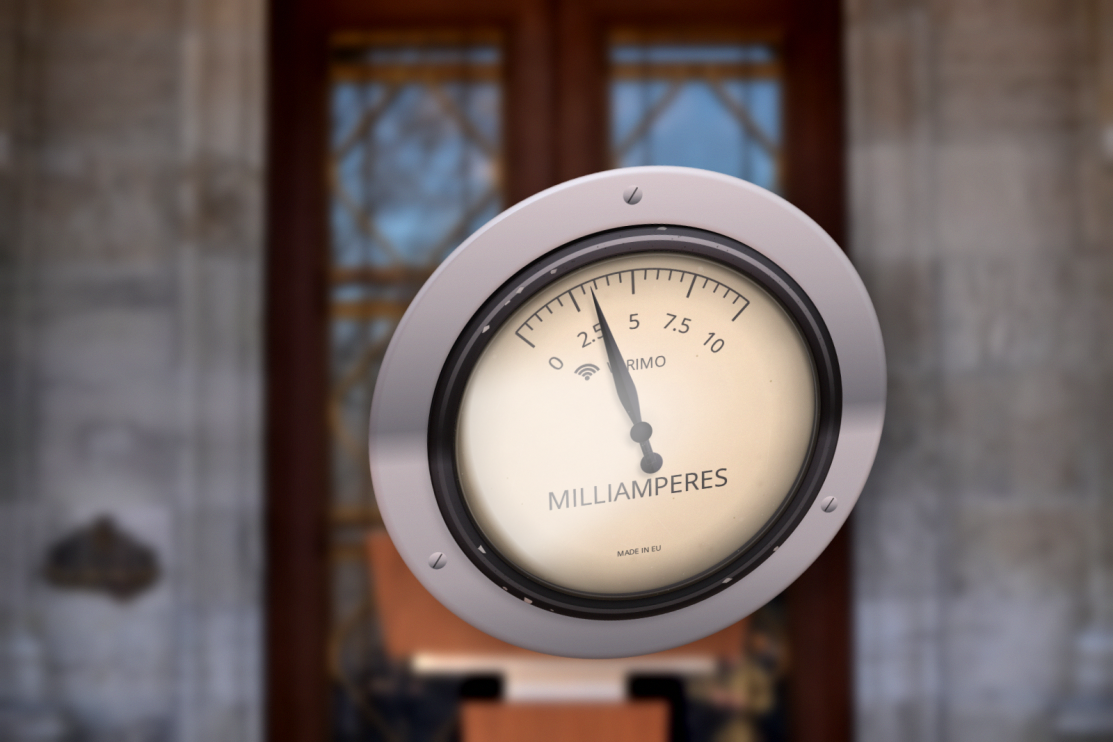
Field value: 3.25
